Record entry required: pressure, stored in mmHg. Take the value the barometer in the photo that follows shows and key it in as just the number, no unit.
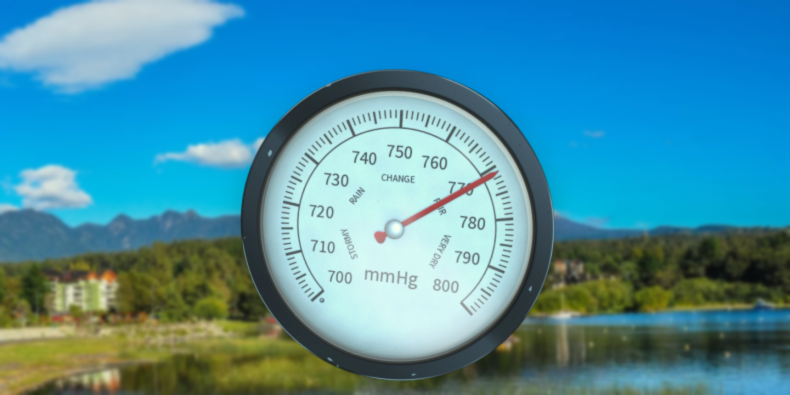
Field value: 771
